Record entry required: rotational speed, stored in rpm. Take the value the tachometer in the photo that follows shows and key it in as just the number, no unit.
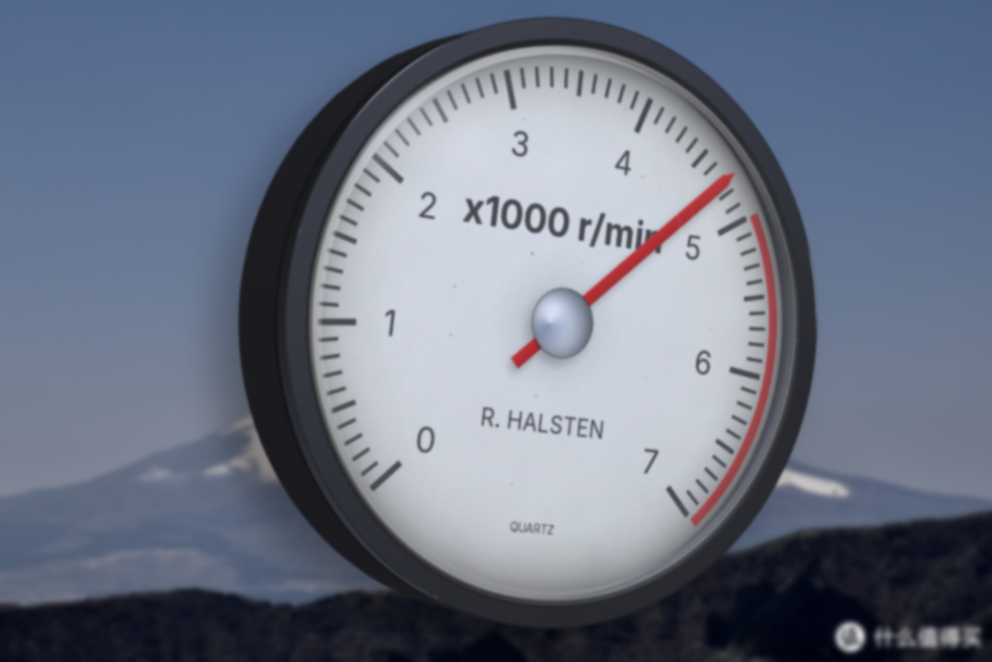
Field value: 4700
